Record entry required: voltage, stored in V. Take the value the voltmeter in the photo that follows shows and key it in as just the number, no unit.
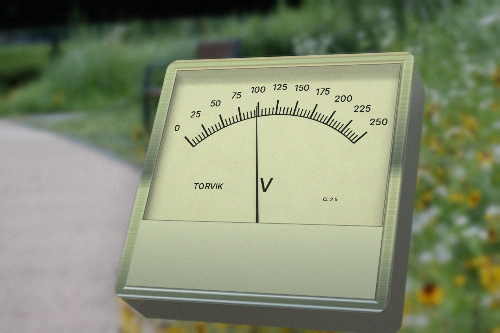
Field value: 100
